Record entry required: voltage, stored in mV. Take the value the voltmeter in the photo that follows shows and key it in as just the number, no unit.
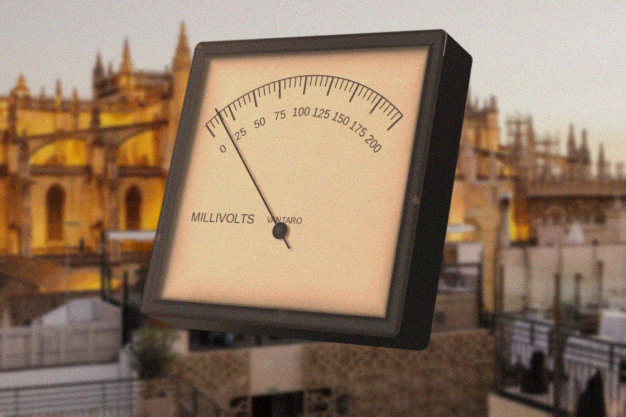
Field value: 15
